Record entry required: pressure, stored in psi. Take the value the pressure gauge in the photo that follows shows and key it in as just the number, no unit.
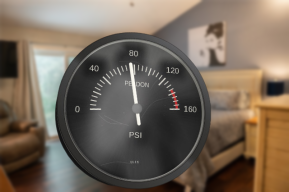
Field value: 75
